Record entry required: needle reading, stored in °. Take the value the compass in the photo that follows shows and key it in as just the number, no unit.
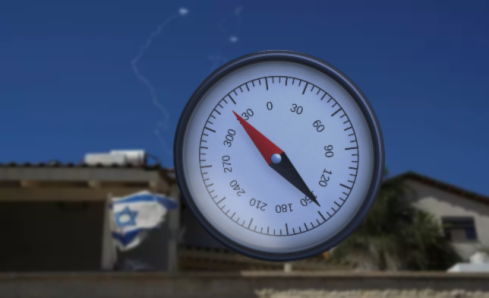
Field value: 325
